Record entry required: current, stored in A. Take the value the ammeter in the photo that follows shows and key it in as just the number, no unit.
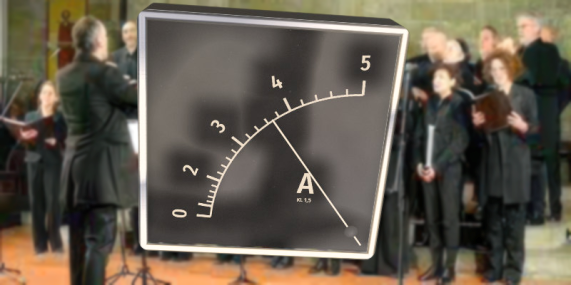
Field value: 3.7
